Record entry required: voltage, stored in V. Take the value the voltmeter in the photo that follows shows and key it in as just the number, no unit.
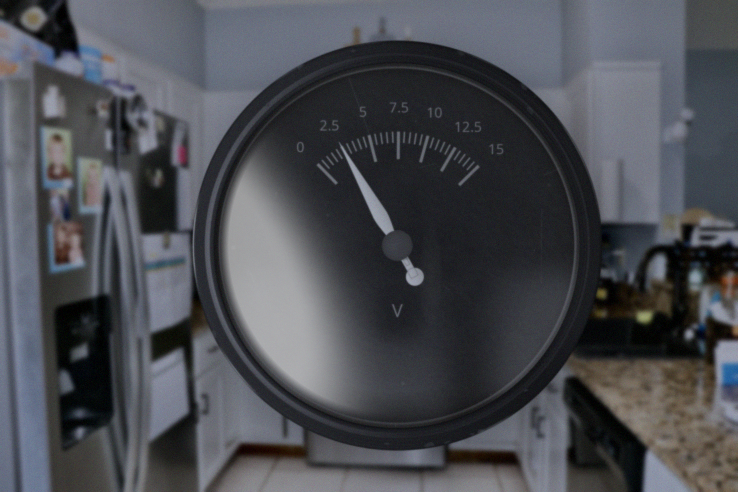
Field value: 2.5
